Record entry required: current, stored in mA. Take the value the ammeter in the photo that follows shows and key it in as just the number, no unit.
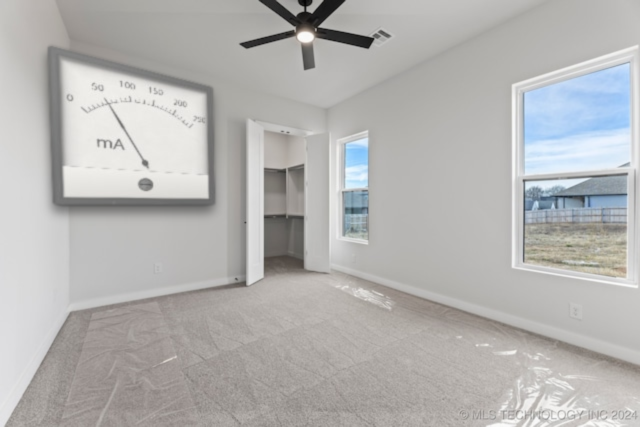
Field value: 50
